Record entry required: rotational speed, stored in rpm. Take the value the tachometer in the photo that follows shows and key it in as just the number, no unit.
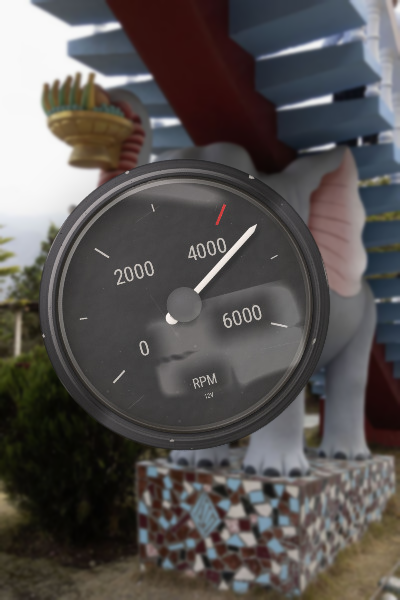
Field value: 4500
